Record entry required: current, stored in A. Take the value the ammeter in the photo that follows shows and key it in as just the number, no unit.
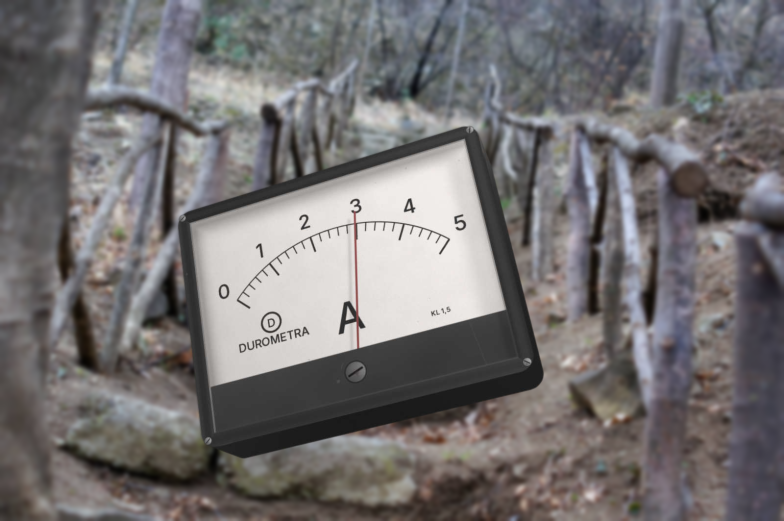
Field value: 3
